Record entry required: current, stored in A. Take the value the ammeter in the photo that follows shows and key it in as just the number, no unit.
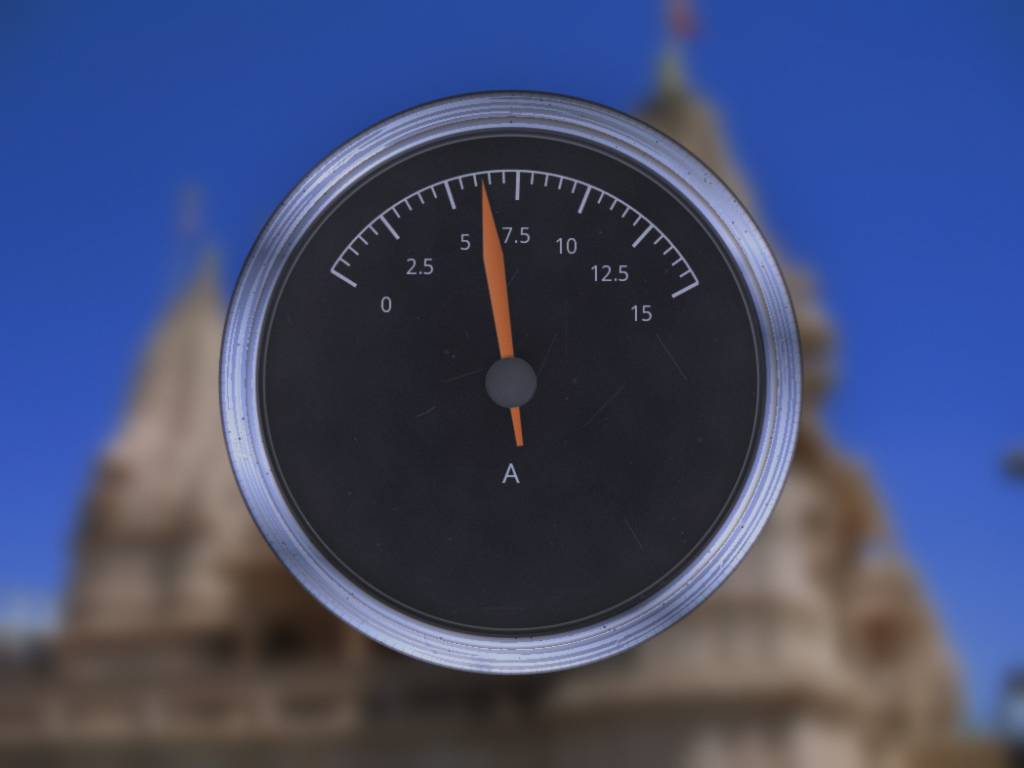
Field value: 6.25
